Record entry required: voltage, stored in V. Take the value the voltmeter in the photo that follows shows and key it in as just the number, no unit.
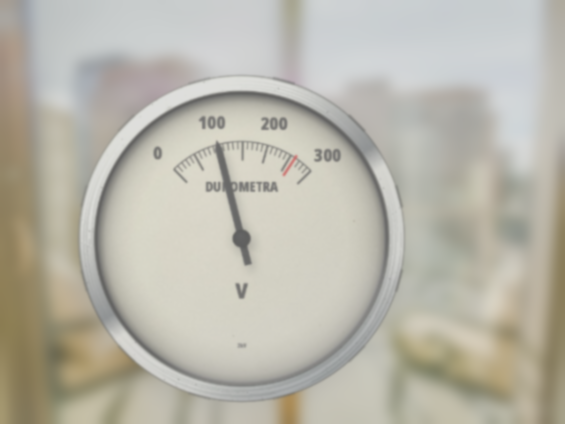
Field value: 100
